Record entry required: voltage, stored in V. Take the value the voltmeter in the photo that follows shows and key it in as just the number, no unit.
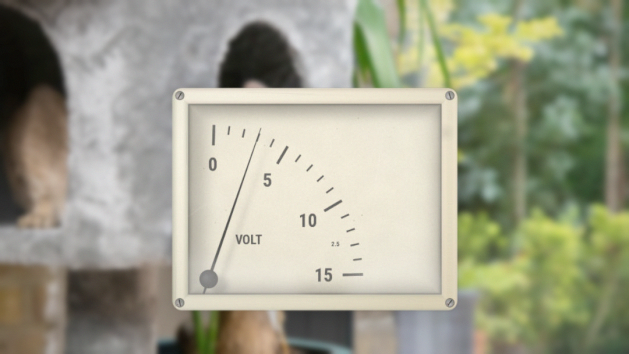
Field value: 3
